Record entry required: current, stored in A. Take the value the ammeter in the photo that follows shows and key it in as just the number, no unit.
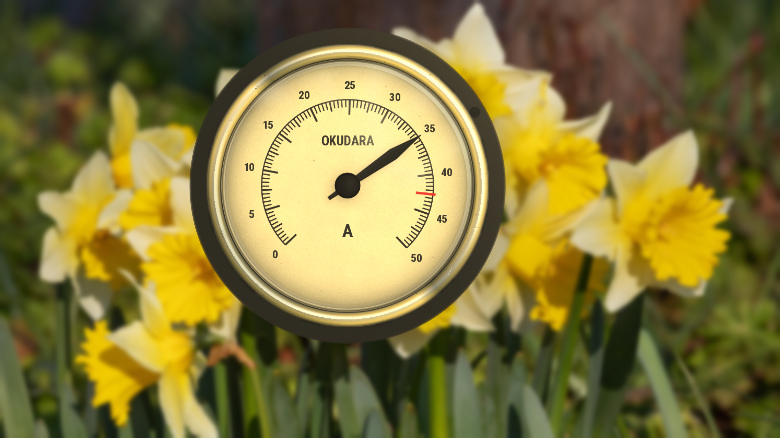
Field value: 35
